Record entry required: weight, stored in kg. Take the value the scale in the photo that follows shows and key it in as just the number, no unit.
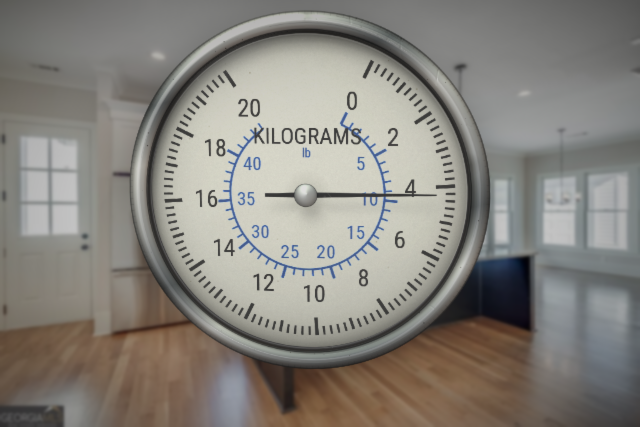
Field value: 4.2
